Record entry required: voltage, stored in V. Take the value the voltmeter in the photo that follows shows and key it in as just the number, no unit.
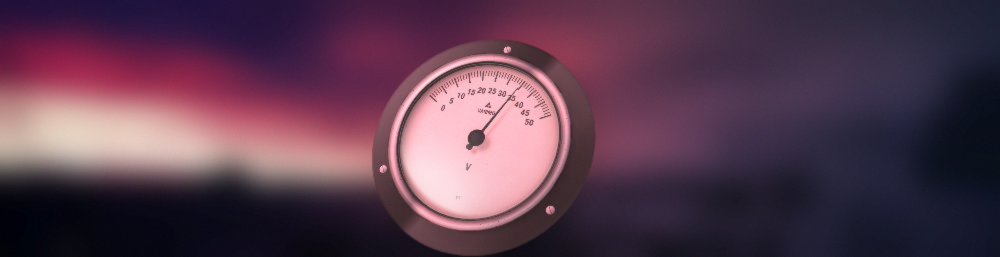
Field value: 35
